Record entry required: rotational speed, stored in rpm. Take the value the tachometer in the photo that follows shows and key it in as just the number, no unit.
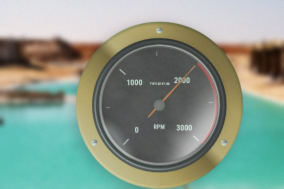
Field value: 2000
